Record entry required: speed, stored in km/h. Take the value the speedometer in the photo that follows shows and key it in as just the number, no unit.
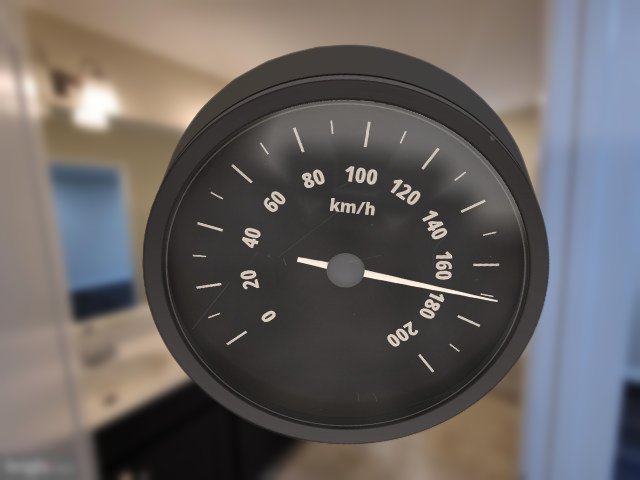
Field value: 170
